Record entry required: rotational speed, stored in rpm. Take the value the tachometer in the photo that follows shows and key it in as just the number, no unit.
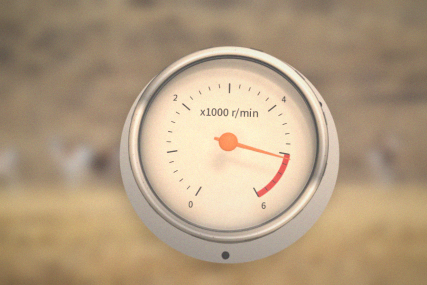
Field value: 5100
